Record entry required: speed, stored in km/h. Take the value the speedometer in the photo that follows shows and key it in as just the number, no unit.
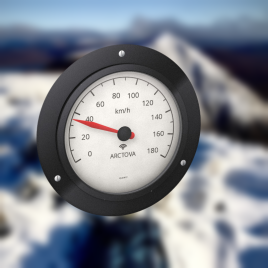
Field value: 35
